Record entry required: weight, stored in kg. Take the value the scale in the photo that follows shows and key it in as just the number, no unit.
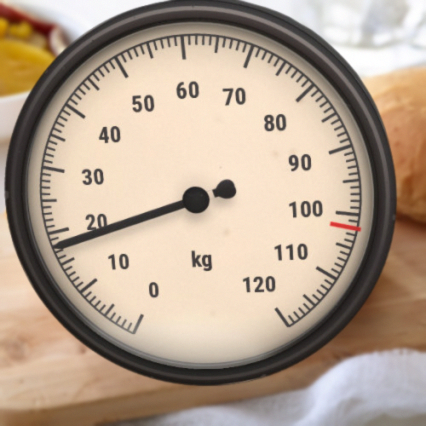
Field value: 18
